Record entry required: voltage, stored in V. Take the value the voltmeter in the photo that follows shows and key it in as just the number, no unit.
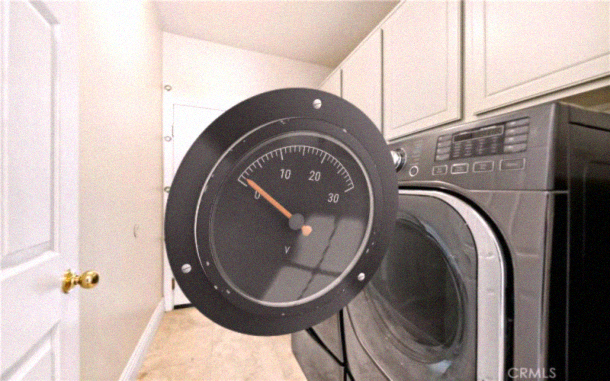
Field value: 1
